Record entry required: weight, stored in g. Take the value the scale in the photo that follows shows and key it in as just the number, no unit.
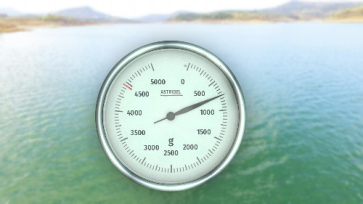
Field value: 750
